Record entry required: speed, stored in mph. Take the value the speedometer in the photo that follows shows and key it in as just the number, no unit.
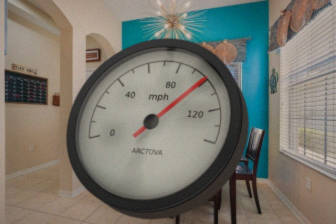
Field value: 100
